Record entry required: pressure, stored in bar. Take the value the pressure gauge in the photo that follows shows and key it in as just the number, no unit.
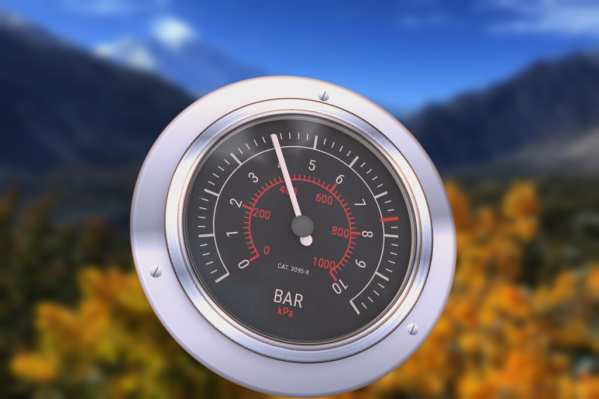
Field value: 4
